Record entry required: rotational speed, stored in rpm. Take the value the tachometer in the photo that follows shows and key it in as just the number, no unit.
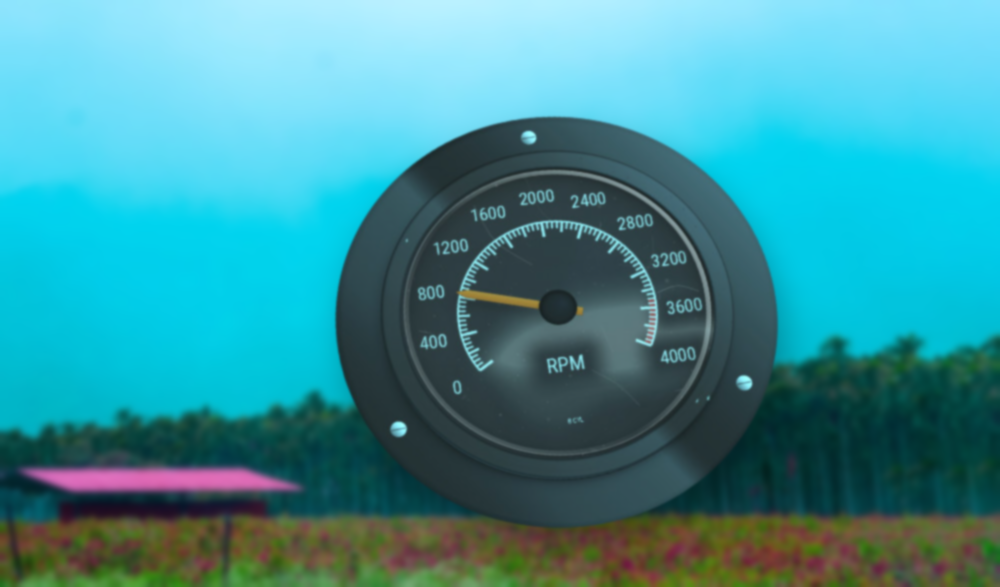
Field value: 800
